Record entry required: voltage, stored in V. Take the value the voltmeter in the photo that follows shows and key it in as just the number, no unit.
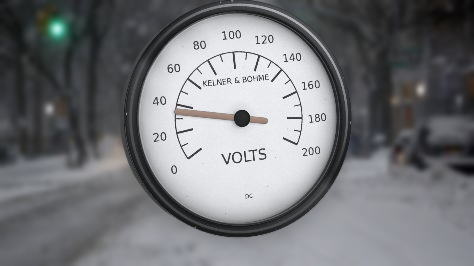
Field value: 35
